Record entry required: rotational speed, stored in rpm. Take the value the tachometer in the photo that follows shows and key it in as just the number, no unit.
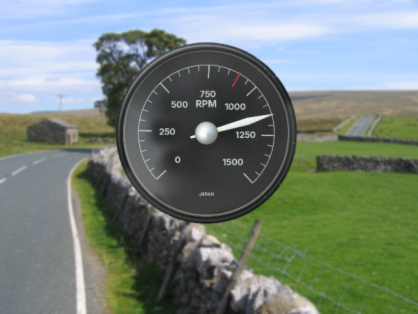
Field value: 1150
